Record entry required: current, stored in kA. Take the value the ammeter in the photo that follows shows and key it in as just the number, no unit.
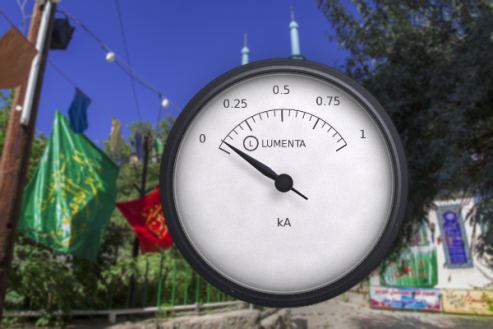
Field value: 0.05
